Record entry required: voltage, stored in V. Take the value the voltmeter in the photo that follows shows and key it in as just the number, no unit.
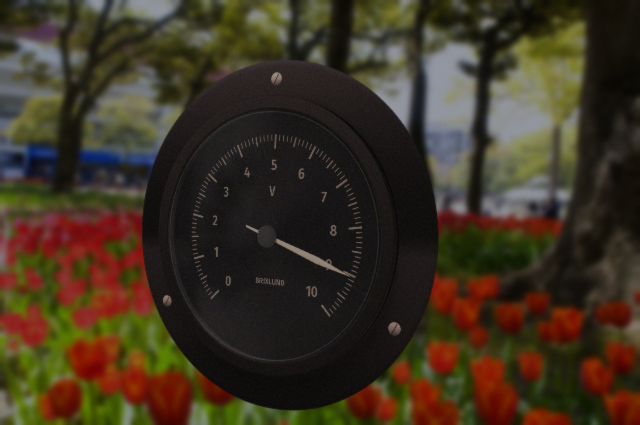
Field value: 9
